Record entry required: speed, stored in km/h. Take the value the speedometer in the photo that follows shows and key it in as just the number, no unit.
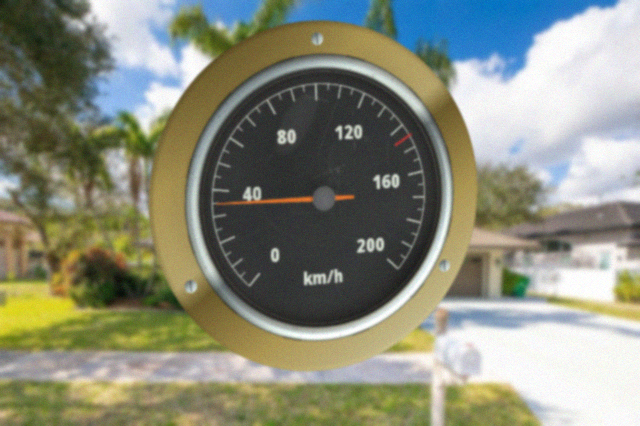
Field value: 35
